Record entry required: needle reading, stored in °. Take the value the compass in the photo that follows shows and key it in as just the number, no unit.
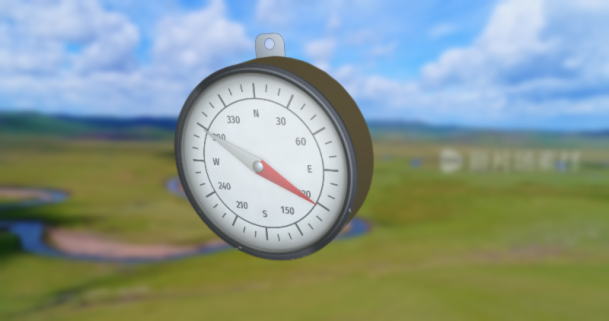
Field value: 120
